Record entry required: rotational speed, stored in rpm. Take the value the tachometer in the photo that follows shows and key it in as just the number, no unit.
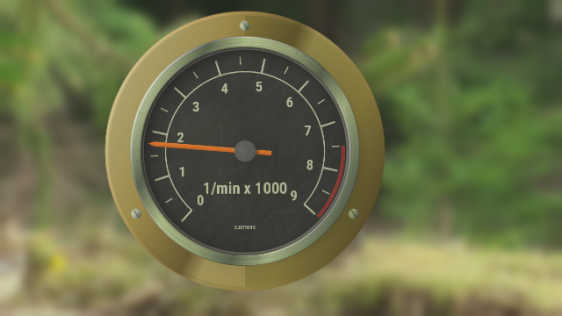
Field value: 1750
